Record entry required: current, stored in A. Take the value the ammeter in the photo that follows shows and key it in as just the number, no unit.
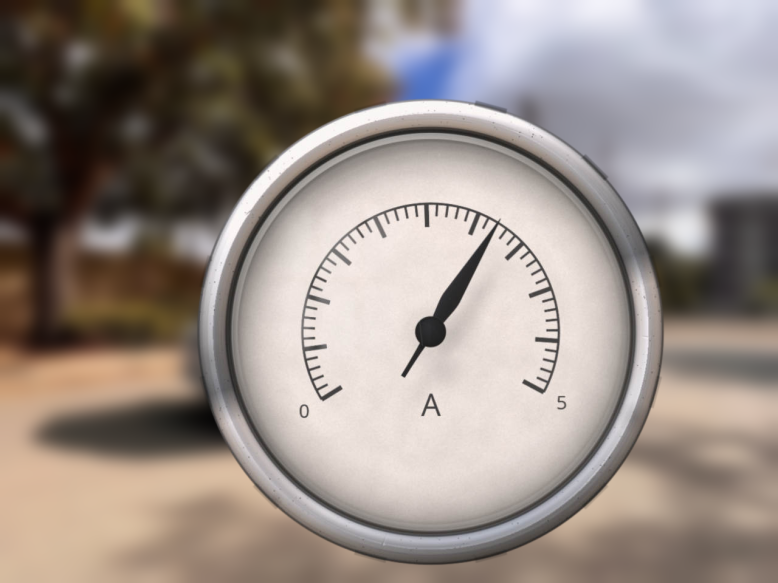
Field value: 3.2
